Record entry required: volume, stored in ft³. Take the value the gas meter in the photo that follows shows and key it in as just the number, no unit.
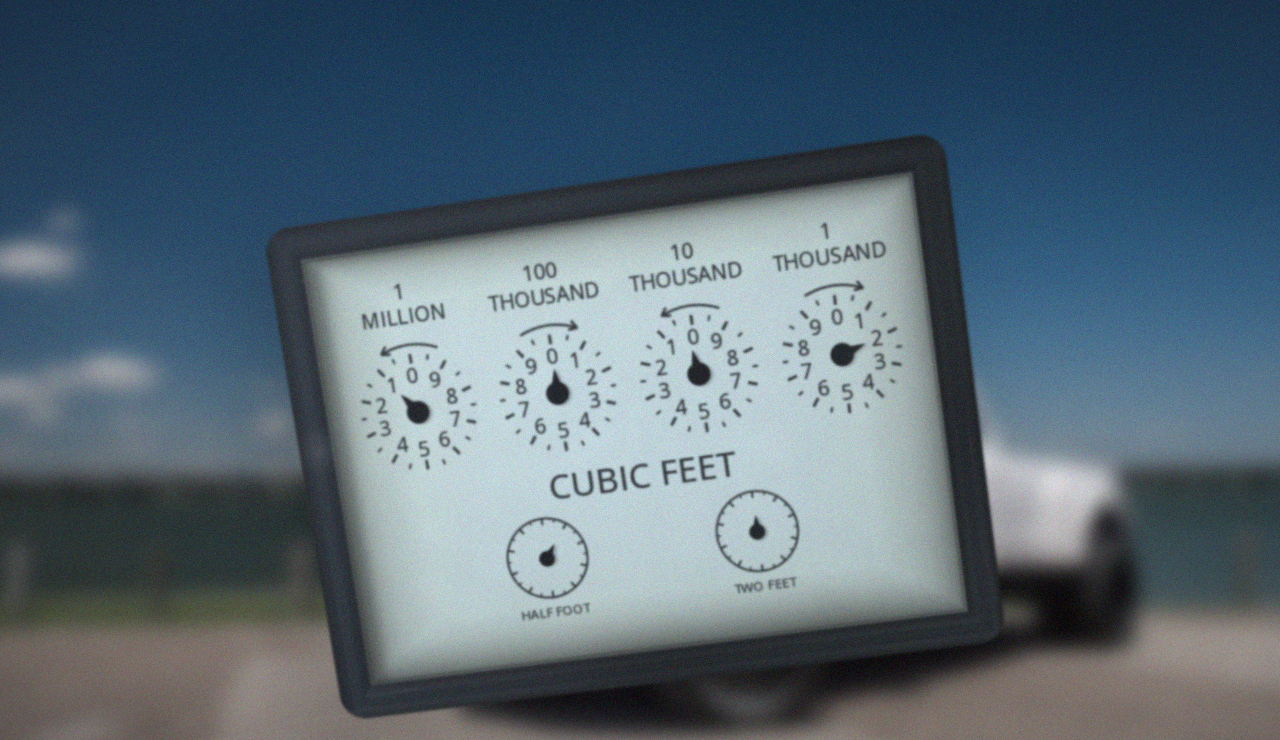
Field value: 100200
